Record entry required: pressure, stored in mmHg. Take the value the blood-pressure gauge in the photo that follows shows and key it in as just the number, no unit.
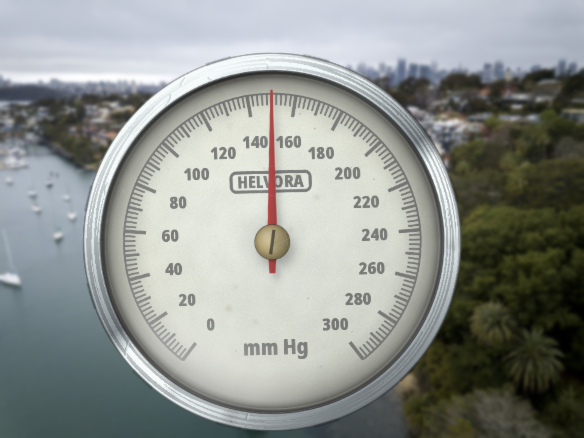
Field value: 150
